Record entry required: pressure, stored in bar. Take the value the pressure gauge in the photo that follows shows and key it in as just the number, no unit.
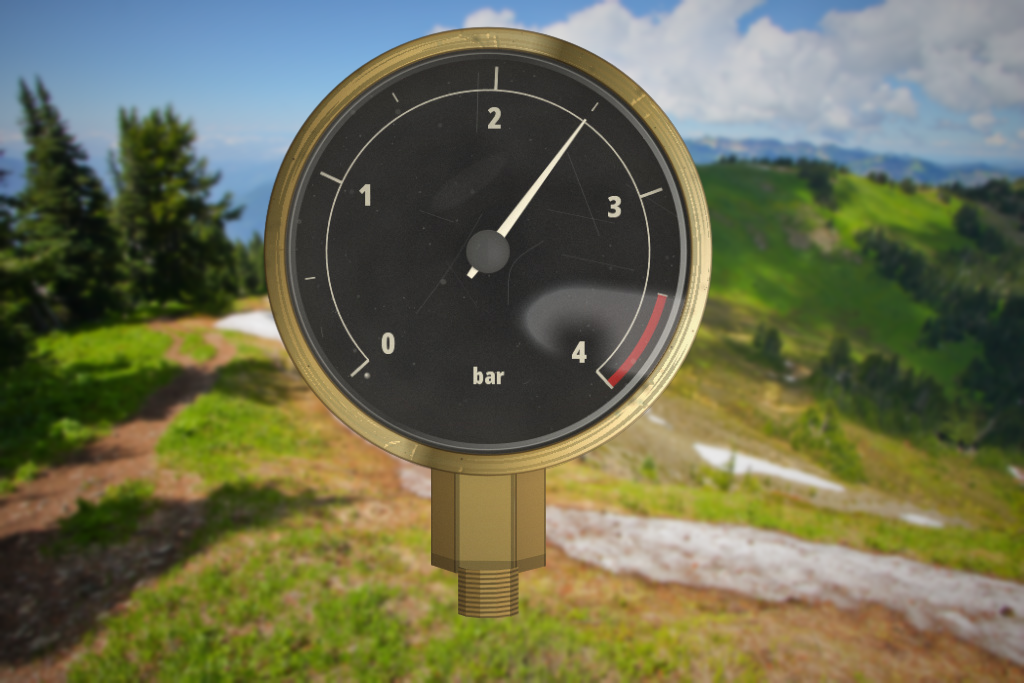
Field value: 2.5
